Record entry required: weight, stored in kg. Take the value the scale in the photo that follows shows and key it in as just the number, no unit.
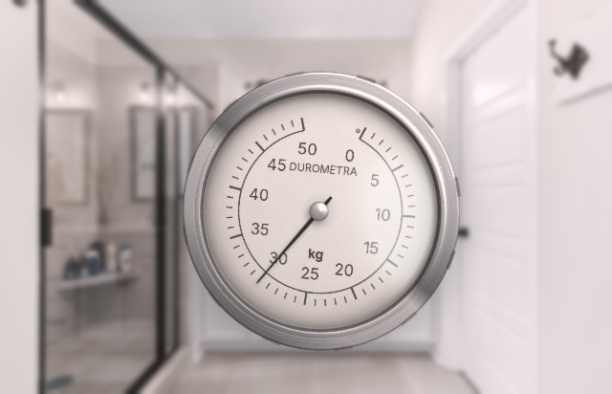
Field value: 30
